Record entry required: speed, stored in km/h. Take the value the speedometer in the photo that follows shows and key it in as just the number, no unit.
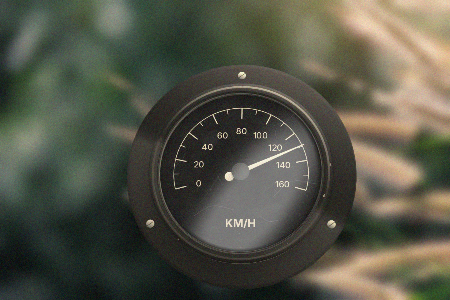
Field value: 130
